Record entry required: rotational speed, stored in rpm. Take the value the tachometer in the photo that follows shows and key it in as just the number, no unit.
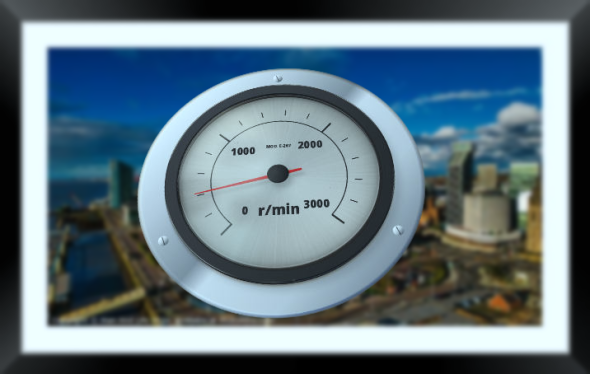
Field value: 400
